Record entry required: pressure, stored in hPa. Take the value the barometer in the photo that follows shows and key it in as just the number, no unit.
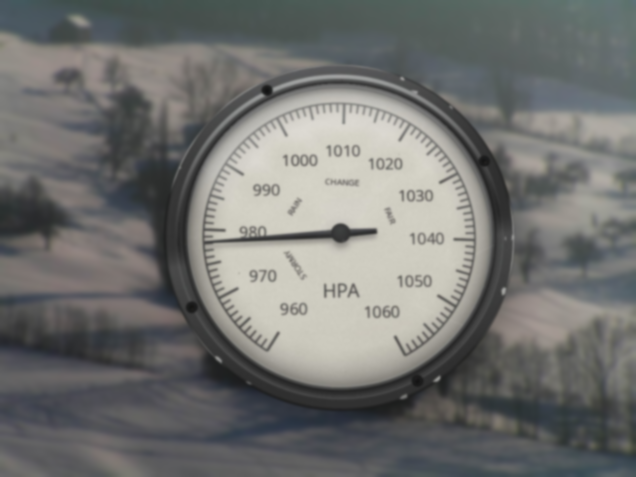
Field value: 978
